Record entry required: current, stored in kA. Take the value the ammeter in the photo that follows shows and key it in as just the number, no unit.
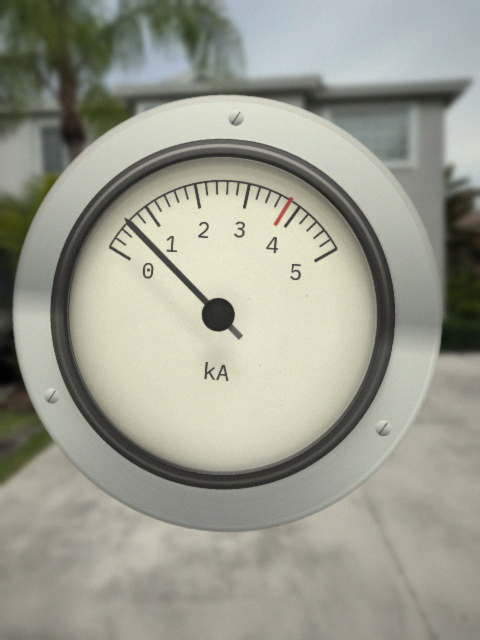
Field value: 0.6
